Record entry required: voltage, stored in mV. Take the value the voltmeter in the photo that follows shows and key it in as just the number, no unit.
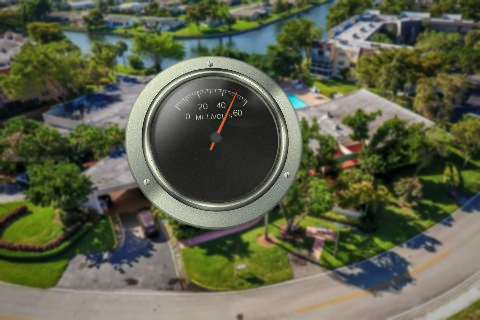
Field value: 50
